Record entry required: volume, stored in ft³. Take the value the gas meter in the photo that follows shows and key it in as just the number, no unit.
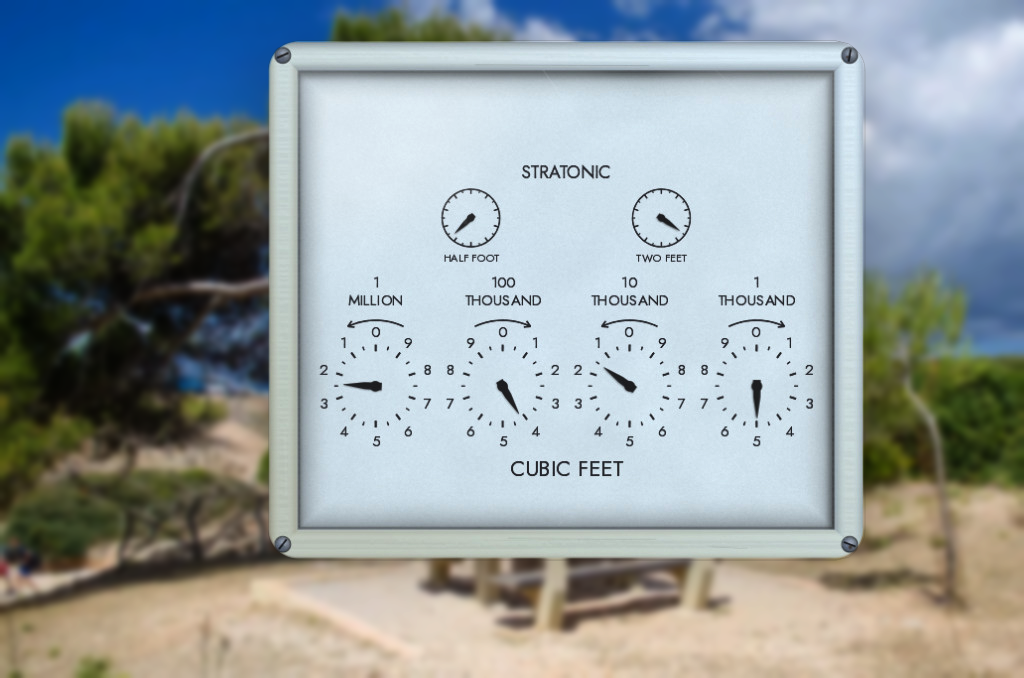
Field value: 241500
